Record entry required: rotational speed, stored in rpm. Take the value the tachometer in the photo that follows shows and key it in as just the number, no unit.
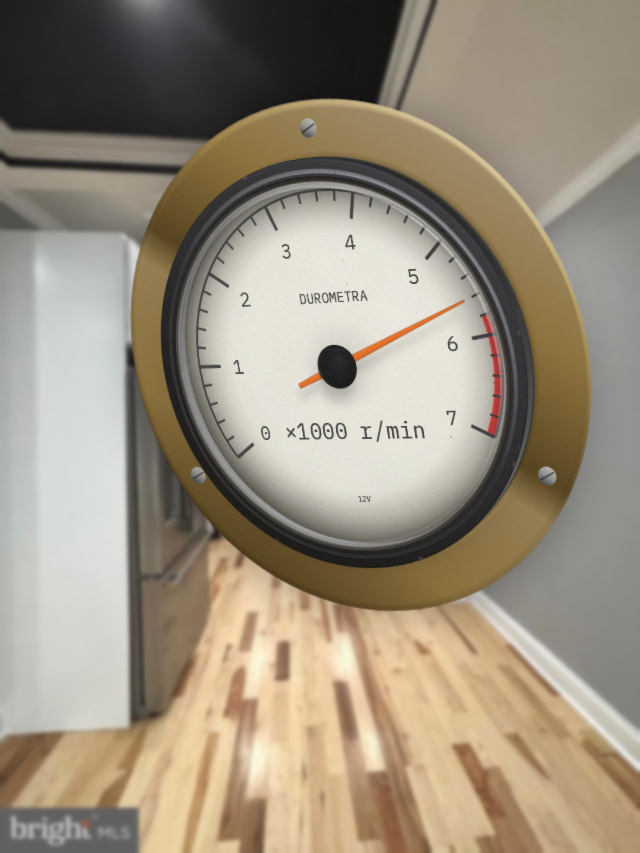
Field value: 5600
